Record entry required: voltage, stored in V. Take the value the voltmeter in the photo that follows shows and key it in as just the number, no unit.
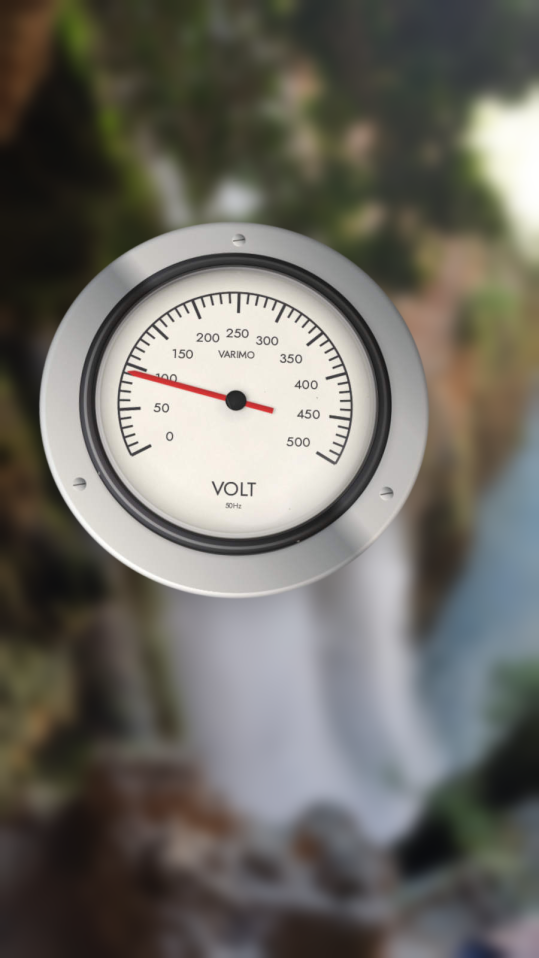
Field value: 90
